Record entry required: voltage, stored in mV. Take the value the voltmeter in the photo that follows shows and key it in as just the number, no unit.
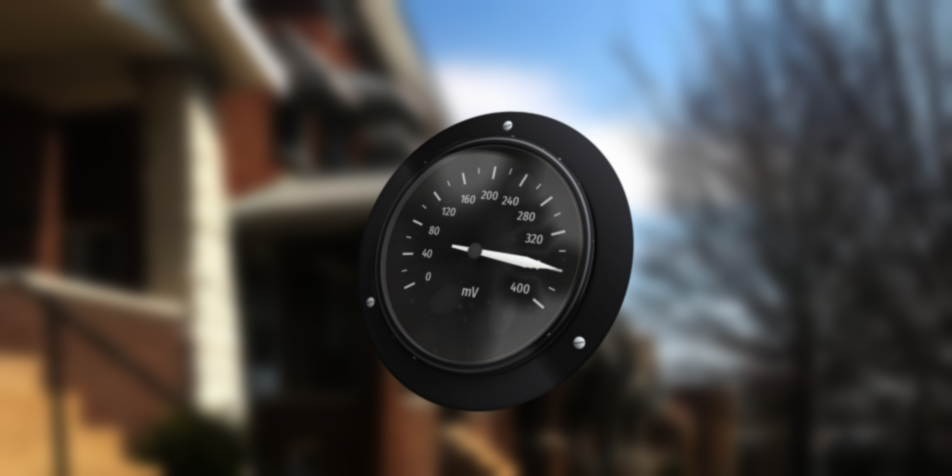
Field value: 360
